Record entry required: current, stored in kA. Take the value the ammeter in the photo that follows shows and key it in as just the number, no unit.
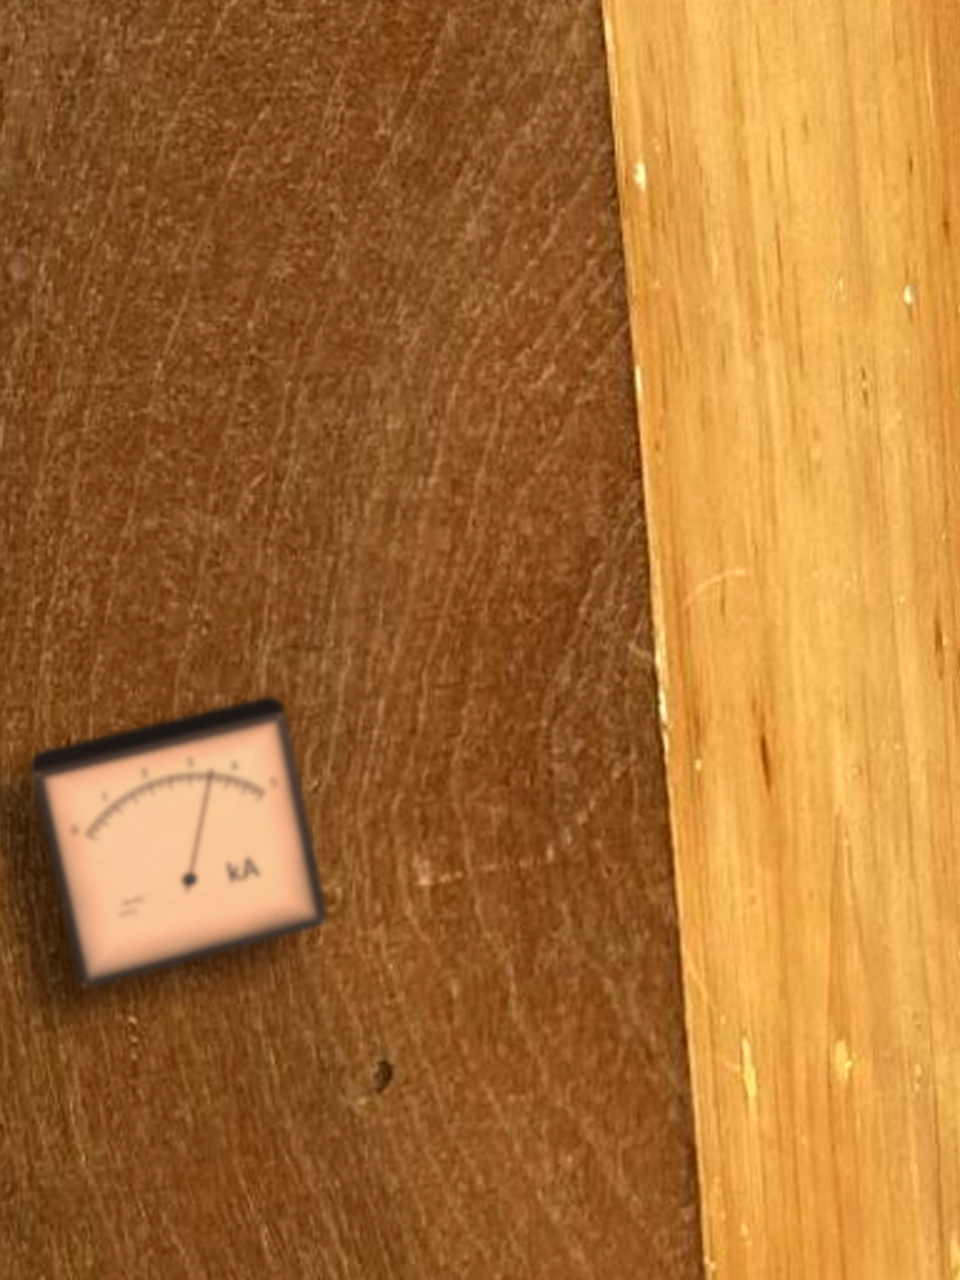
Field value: 3.5
